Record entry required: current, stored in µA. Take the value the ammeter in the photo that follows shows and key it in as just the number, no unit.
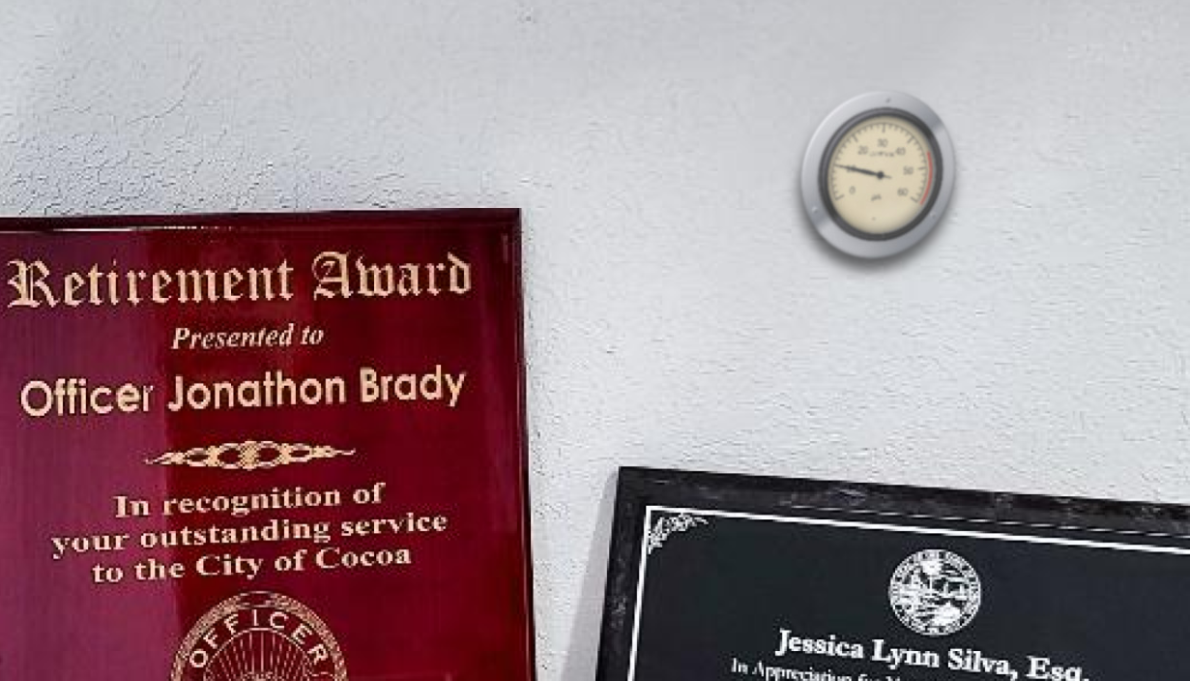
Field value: 10
